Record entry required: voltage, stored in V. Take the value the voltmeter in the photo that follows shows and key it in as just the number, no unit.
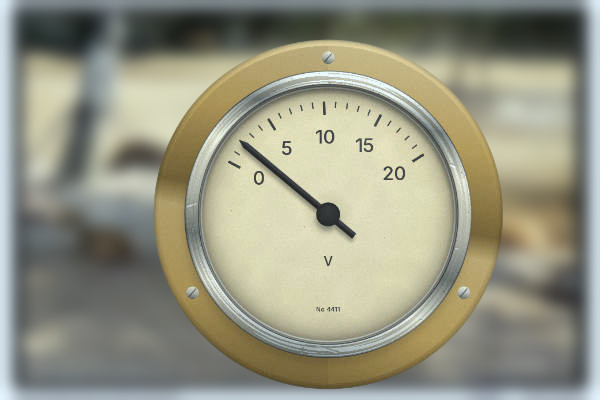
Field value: 2
